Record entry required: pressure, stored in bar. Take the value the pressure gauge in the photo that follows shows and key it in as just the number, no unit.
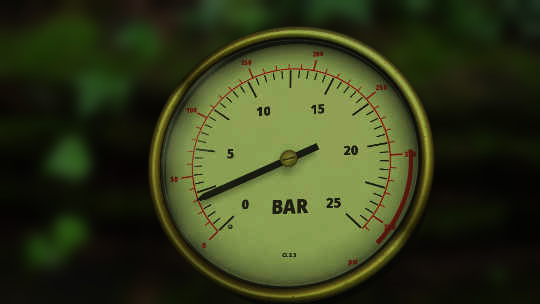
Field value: 2
